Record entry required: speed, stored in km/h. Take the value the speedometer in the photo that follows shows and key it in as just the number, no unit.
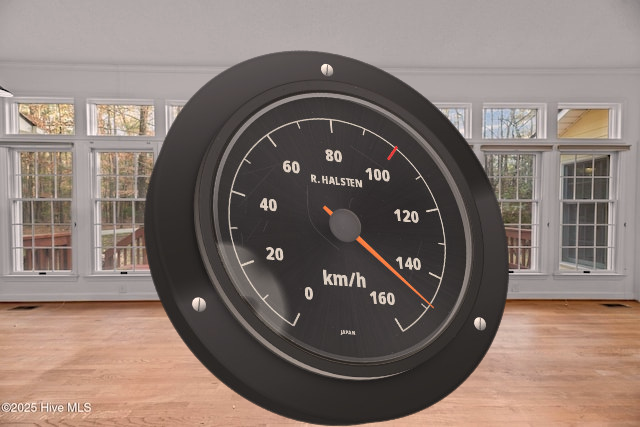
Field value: 150
